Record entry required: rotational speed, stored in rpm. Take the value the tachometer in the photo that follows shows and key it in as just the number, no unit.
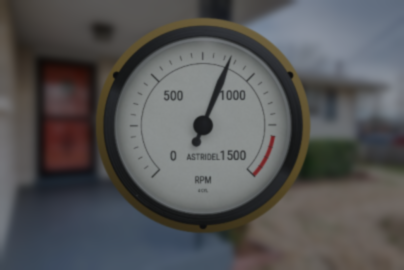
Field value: 875
